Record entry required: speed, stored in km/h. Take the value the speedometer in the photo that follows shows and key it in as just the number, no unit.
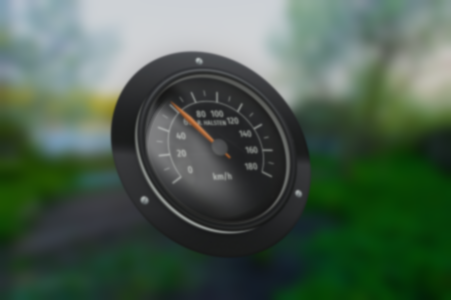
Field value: 60
